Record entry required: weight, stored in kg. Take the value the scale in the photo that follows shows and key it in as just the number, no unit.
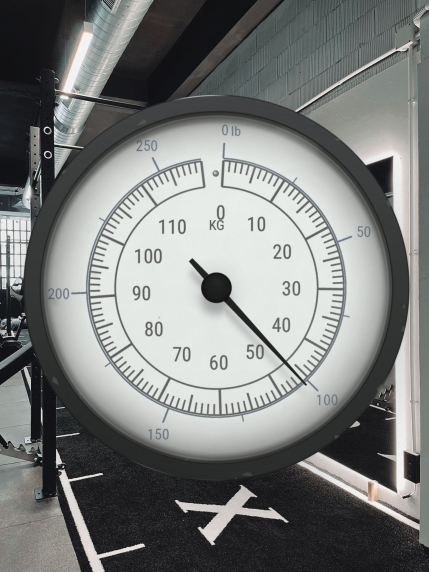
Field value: 46
